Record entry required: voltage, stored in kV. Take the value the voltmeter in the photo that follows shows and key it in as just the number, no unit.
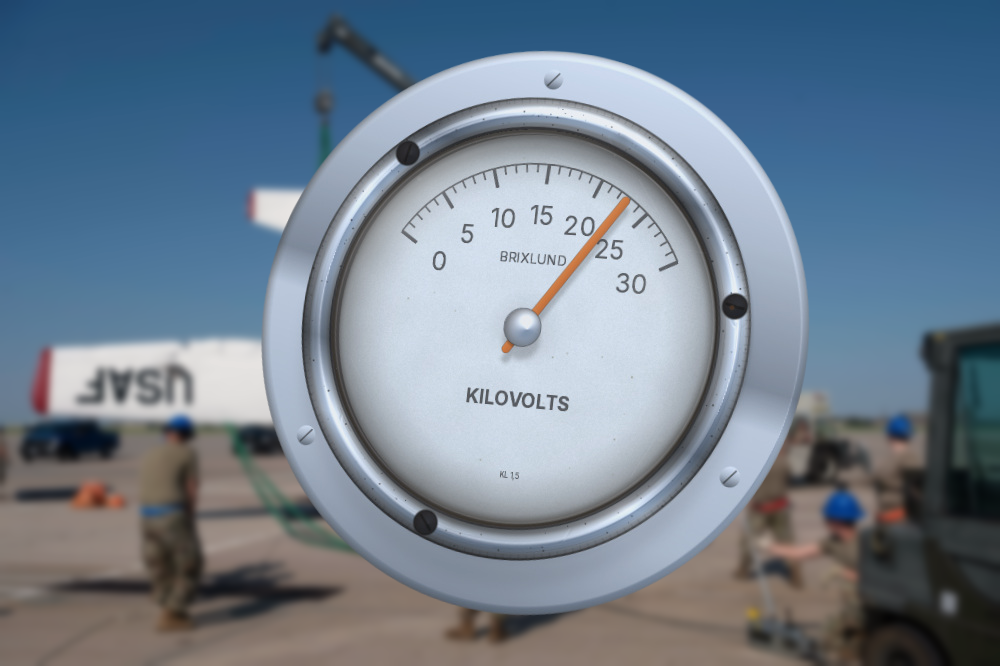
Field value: 23
